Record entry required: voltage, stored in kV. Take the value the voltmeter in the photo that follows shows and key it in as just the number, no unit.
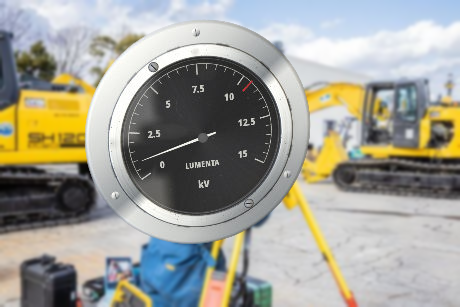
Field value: 1
